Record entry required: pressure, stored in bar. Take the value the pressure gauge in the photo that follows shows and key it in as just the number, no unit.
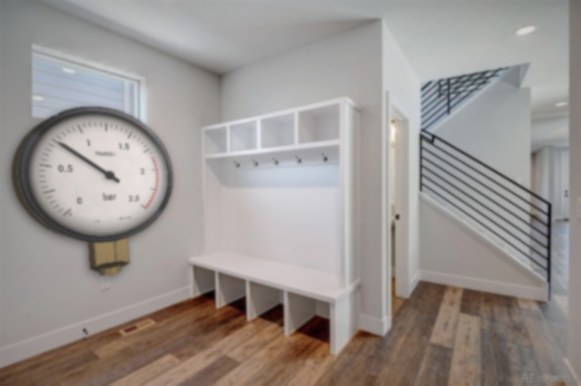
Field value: 0.75
